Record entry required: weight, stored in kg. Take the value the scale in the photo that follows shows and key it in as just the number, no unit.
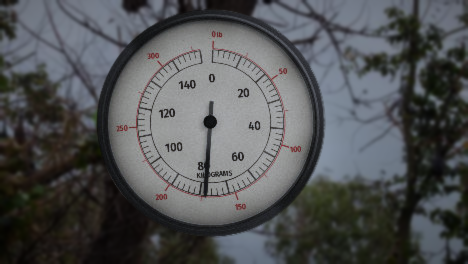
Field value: 78
